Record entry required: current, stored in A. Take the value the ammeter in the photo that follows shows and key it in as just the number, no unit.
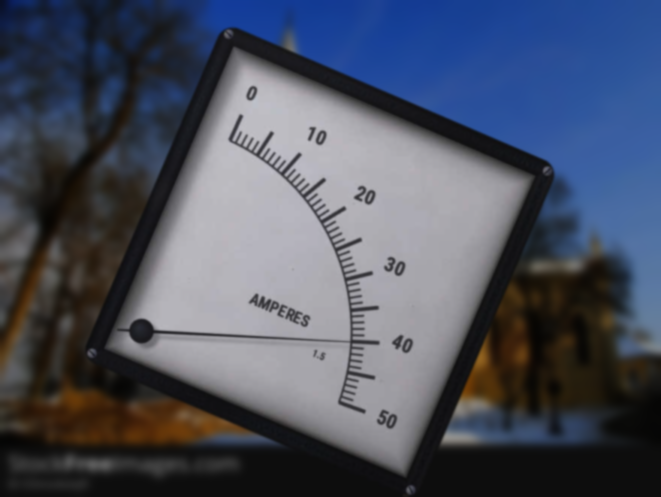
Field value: 40
